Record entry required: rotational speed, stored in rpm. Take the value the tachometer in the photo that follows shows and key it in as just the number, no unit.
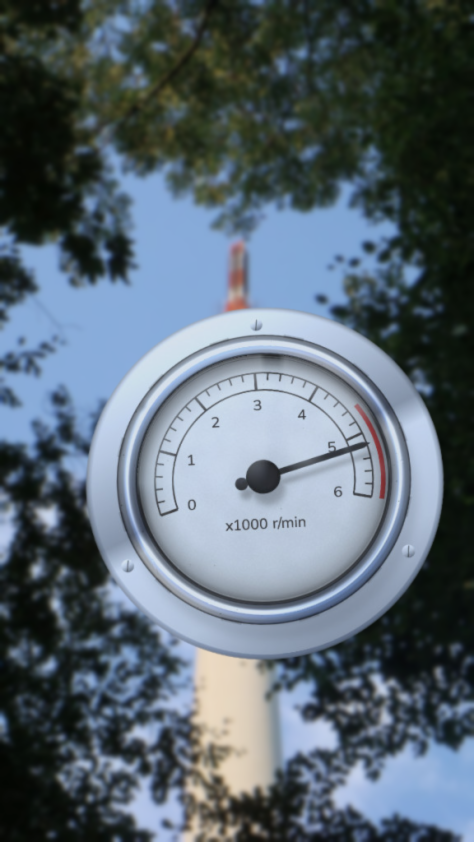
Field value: 5200
